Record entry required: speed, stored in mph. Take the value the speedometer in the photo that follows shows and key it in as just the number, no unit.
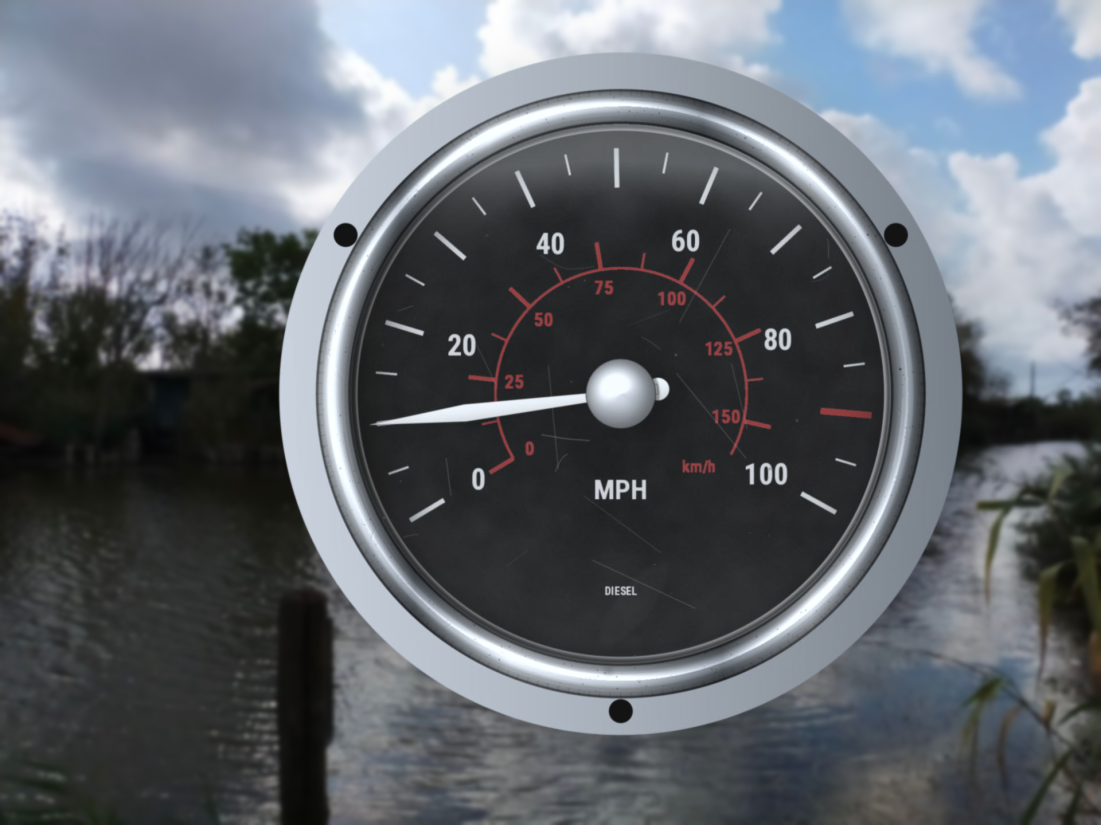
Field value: 10
